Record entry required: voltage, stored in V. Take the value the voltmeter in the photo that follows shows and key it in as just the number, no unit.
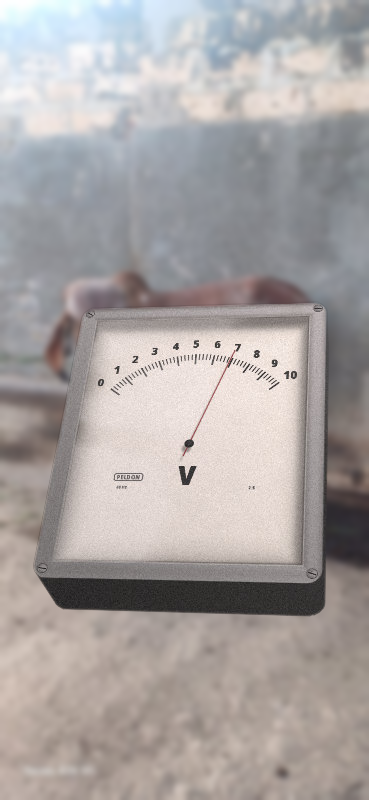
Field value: 7
